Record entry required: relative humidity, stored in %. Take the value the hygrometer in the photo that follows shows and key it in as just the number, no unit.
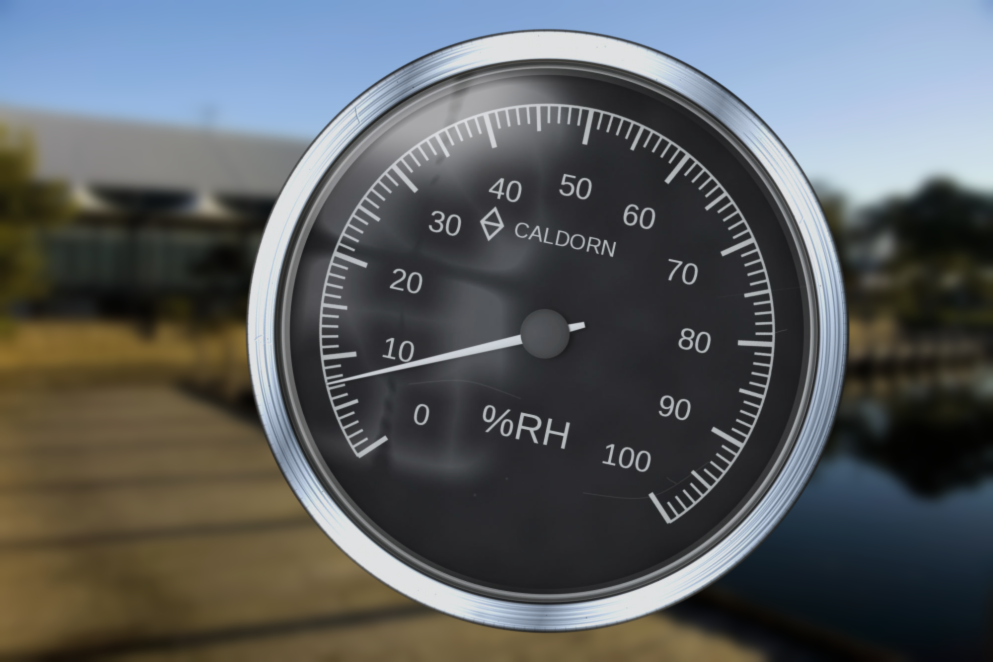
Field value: 7.5
